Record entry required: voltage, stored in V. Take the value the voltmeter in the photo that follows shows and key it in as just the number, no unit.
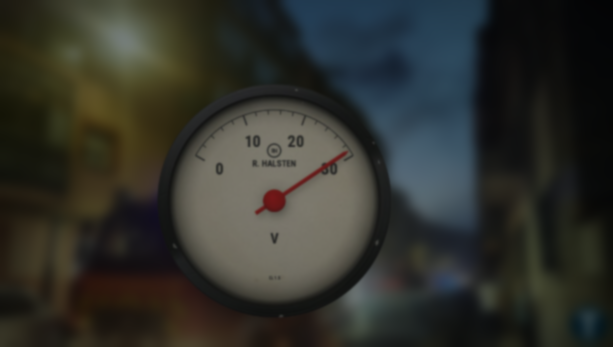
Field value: 29
